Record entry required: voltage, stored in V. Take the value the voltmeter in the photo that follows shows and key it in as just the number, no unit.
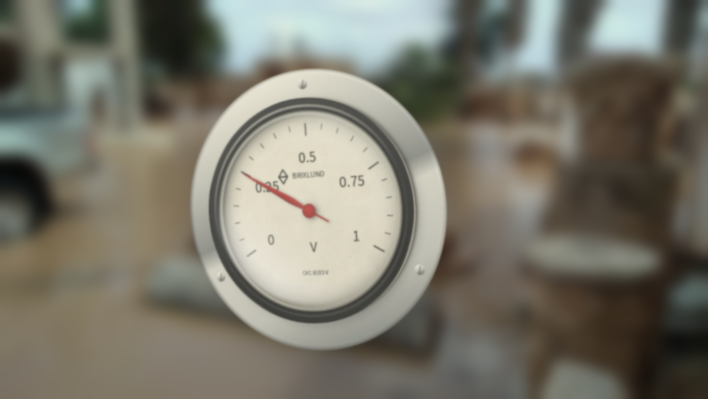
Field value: 0.25
